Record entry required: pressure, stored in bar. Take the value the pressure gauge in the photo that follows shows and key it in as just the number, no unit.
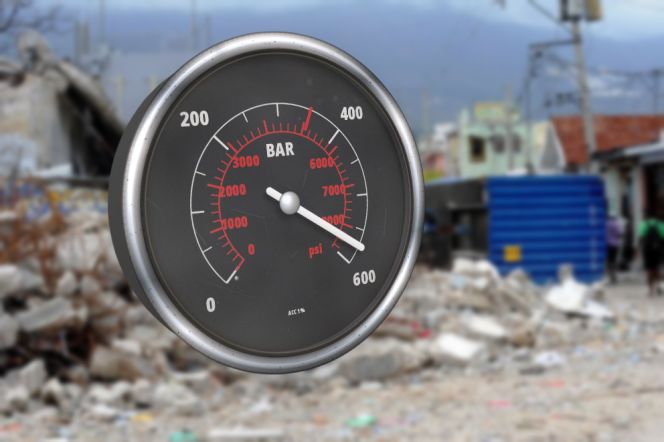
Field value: 575
